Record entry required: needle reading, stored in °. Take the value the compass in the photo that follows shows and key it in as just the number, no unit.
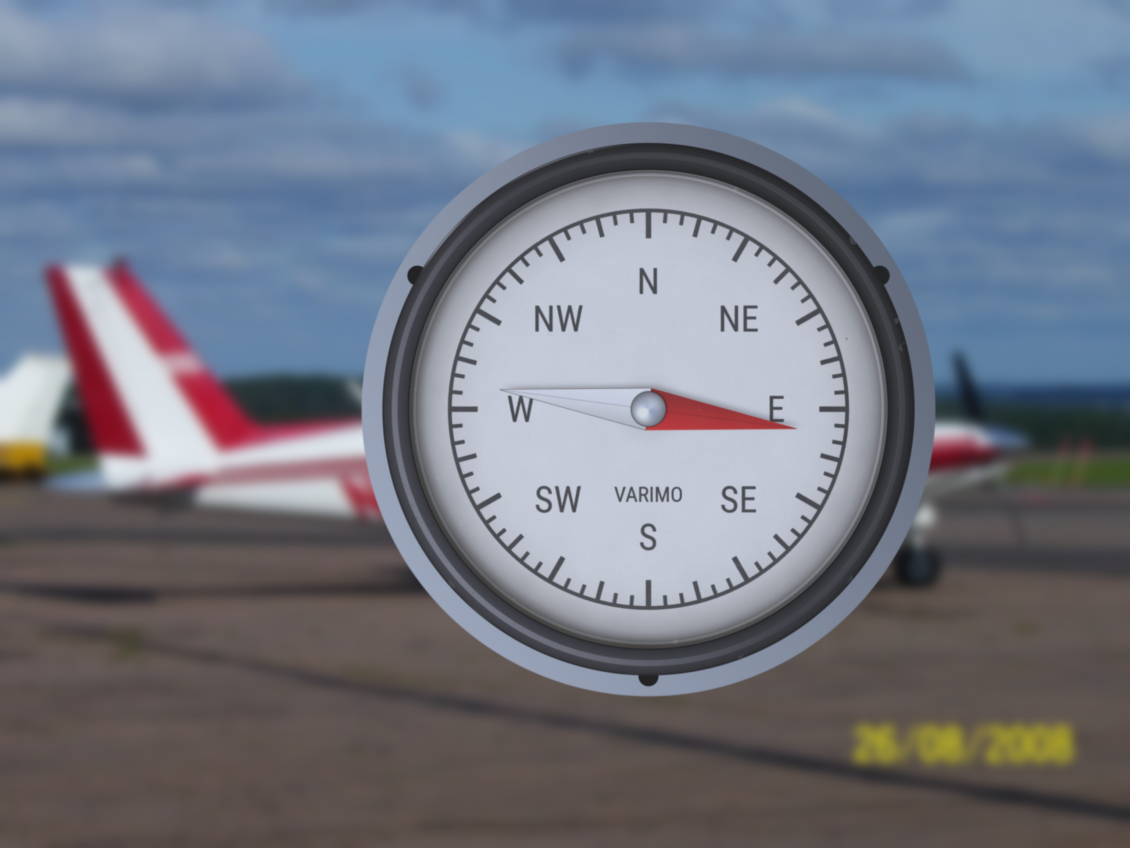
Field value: 97.5
